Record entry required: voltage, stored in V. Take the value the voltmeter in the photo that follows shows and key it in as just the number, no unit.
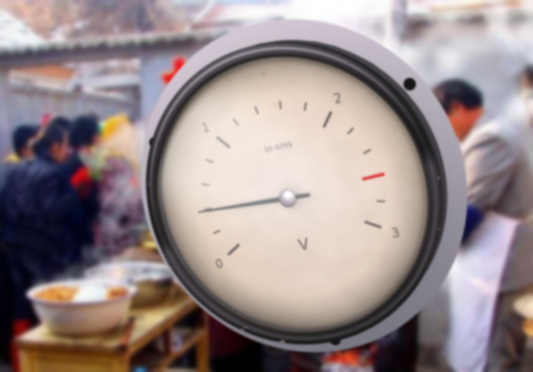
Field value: 0.4
